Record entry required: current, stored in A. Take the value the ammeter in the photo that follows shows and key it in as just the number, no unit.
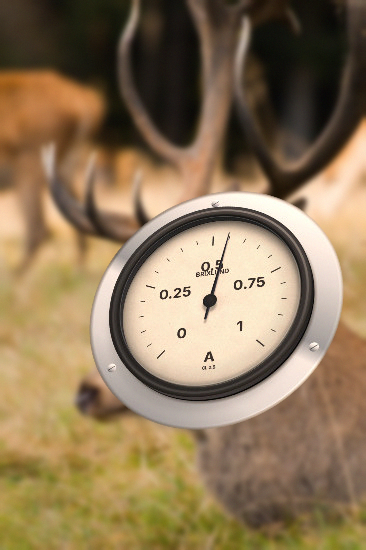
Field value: 0.55
